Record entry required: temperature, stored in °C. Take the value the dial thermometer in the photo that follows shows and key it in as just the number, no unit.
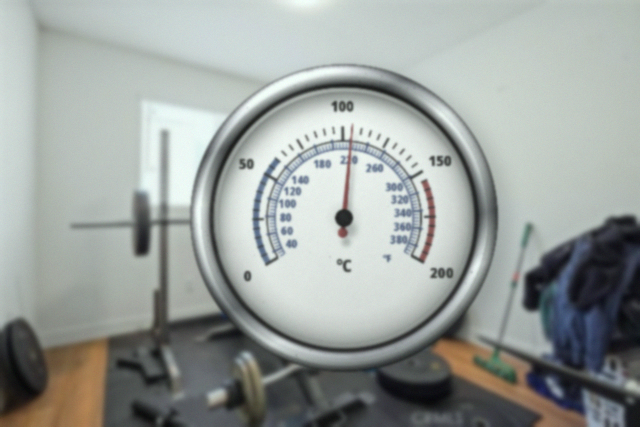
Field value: 105
